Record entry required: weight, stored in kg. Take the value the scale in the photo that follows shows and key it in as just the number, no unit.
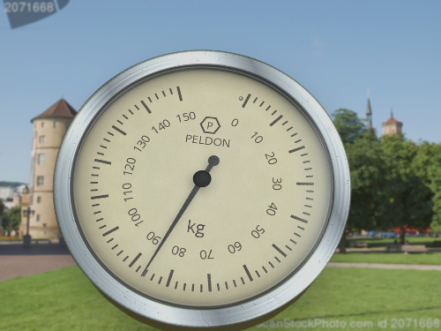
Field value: 86
